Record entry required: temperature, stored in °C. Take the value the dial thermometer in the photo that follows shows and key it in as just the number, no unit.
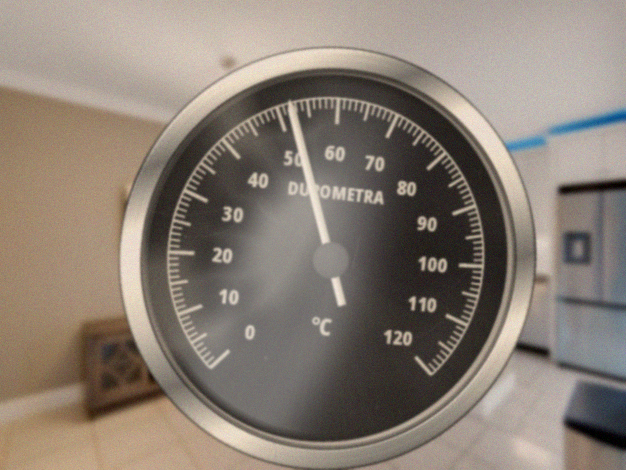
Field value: 52
